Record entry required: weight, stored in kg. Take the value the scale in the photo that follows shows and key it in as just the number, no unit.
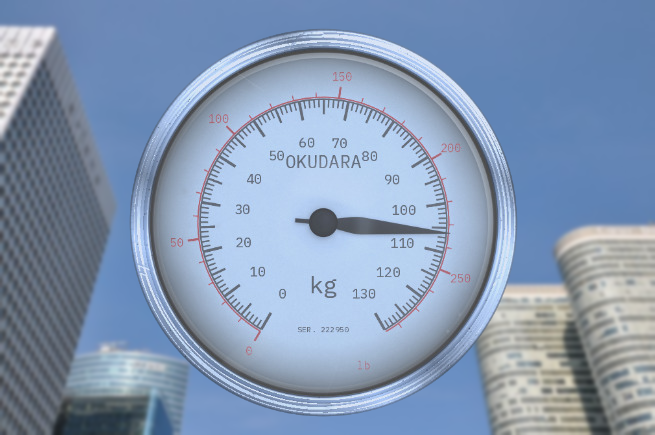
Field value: 106
